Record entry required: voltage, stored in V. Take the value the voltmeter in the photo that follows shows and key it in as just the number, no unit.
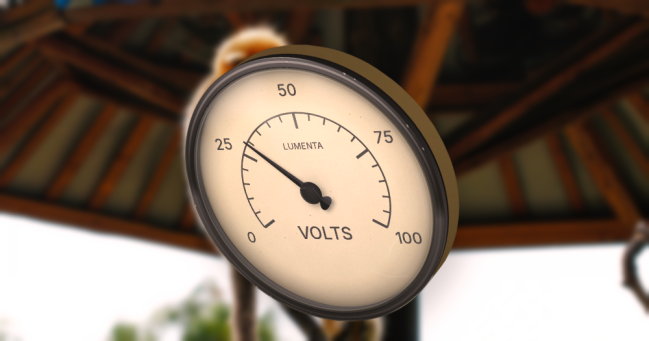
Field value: 30
